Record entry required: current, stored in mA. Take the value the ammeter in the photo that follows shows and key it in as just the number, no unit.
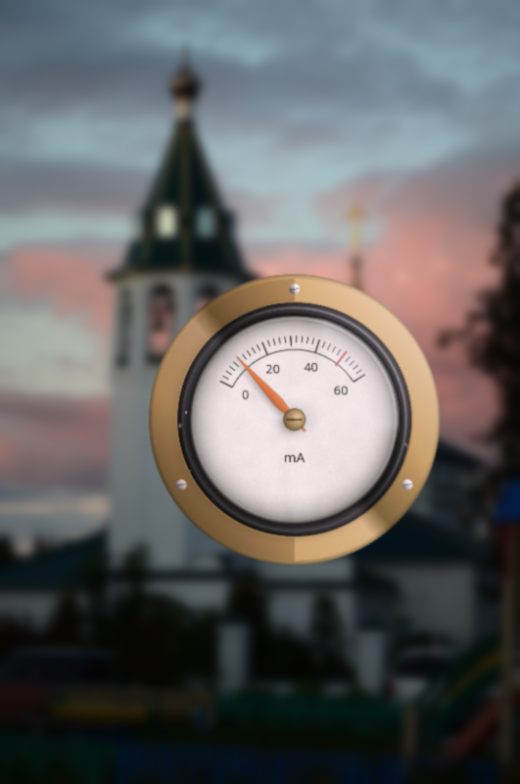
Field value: 10
